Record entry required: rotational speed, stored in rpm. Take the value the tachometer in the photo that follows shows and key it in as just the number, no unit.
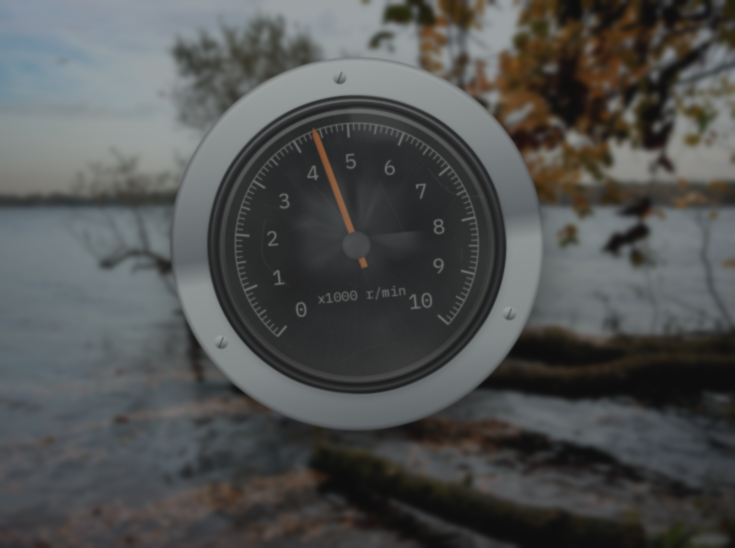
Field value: 4400
